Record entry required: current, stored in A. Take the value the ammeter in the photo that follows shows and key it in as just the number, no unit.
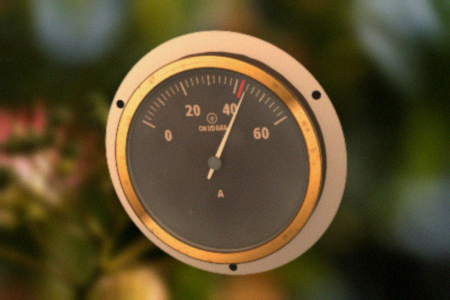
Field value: 44
